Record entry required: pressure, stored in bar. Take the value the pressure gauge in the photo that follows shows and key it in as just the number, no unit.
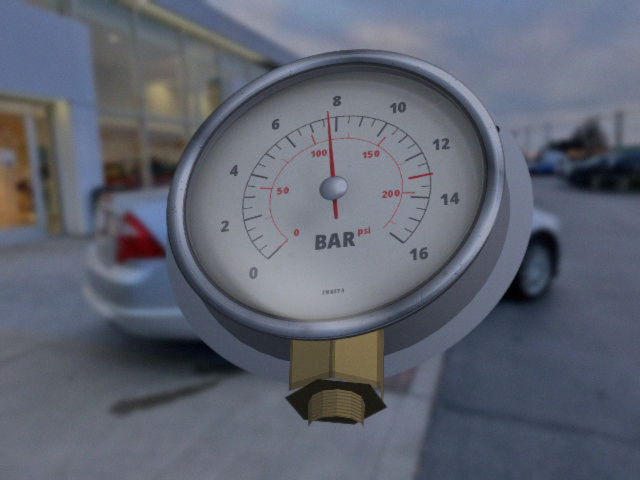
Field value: 7.75
